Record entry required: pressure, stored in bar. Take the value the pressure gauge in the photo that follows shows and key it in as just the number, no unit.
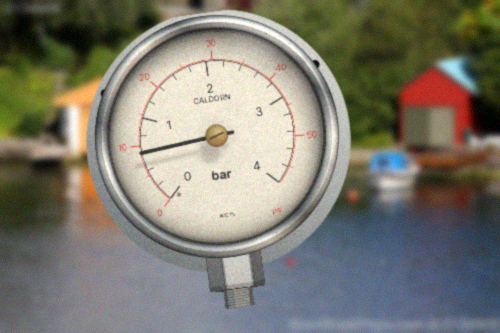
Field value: 0.6
